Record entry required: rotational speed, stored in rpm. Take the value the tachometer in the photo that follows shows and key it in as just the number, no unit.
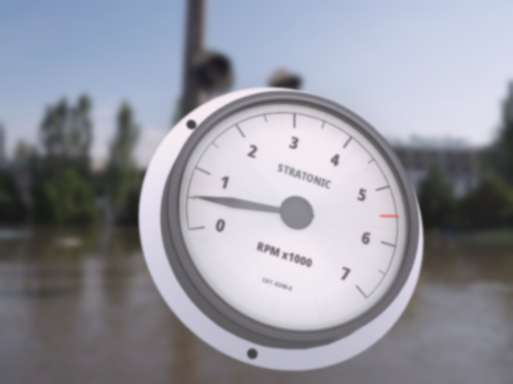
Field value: 500
